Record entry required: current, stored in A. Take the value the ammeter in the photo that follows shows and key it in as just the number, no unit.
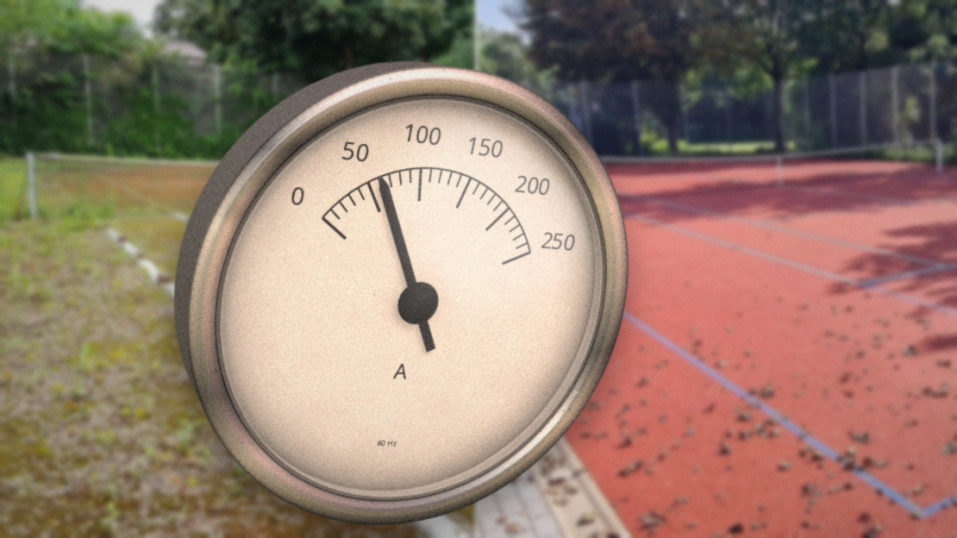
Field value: 60
